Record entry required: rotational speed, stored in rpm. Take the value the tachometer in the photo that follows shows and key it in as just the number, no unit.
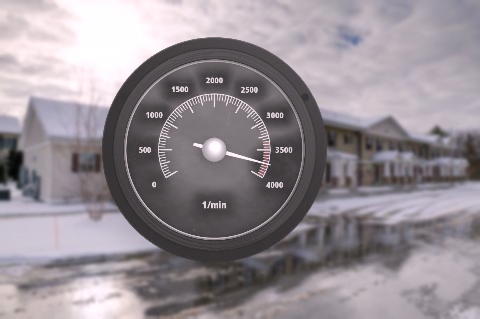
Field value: 3750
